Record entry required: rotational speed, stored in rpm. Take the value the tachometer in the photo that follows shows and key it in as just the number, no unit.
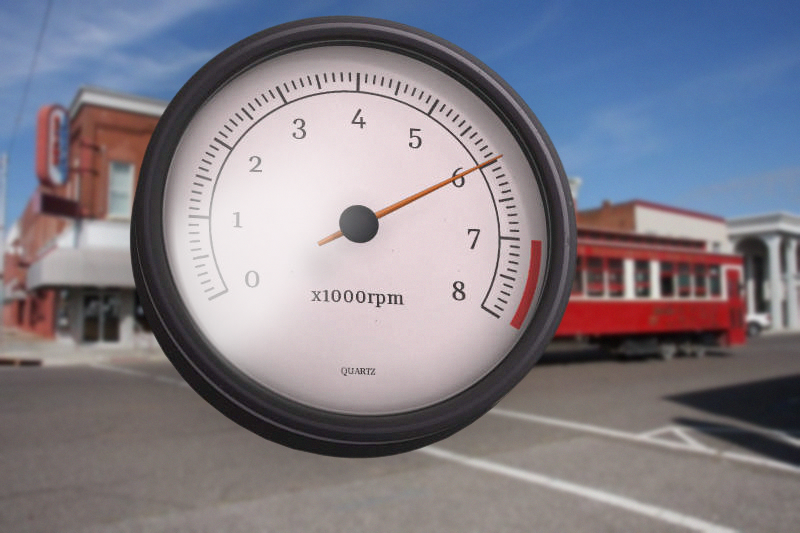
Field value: 6000
